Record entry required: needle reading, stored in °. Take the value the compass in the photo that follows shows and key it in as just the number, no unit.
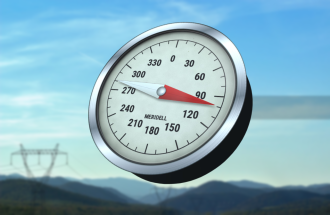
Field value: 100
